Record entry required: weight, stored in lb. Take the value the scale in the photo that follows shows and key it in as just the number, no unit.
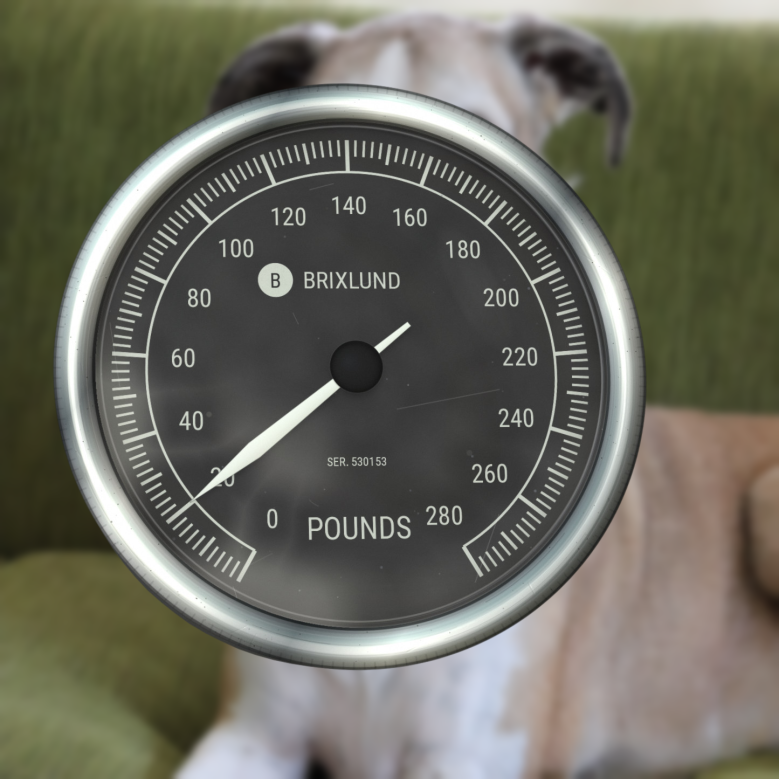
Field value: 20
